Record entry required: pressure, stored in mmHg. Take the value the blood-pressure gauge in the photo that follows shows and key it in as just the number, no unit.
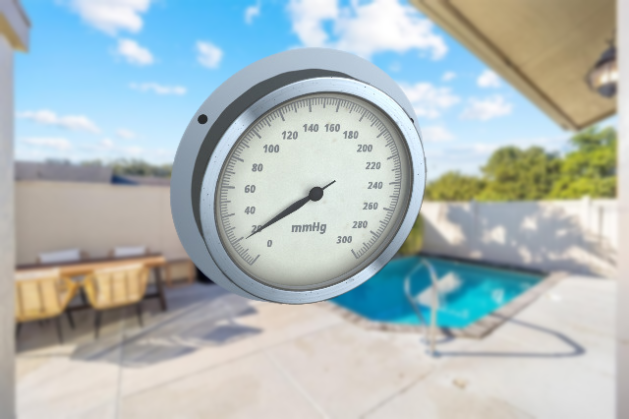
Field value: 20
